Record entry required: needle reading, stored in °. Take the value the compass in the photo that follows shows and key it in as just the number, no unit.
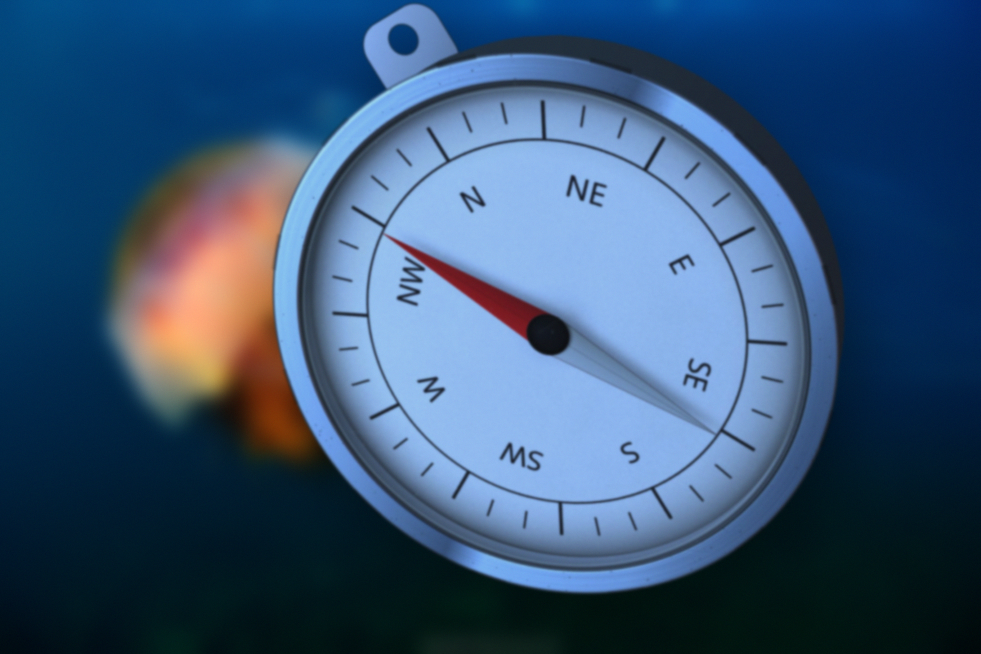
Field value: 330
